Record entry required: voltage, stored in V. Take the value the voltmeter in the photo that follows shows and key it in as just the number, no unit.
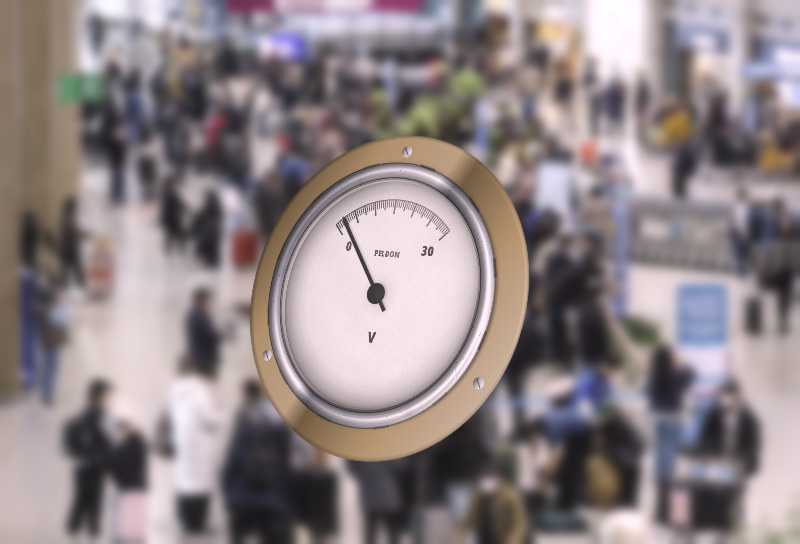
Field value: 2.5
